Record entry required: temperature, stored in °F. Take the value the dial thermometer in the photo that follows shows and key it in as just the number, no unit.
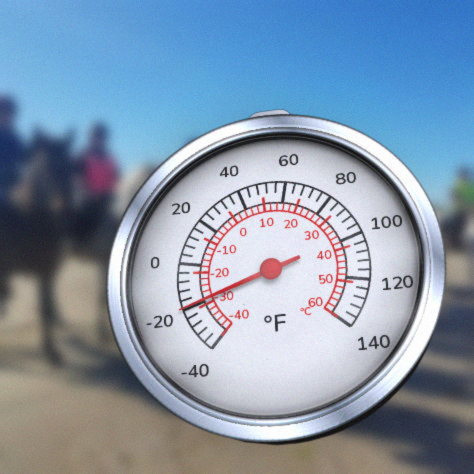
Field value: -20
